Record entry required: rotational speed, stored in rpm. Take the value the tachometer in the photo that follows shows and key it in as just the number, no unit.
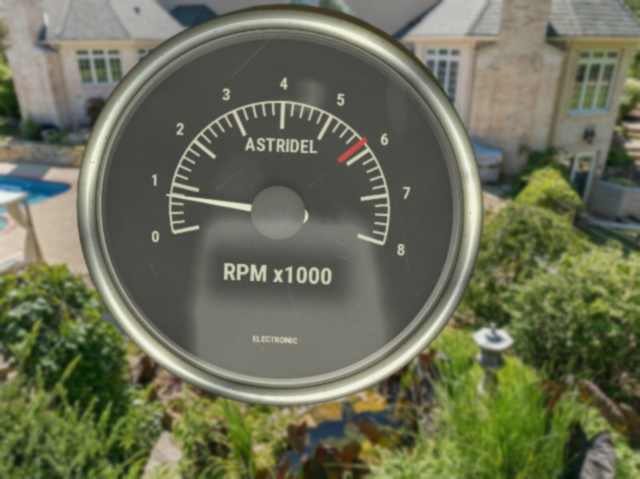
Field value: 800
